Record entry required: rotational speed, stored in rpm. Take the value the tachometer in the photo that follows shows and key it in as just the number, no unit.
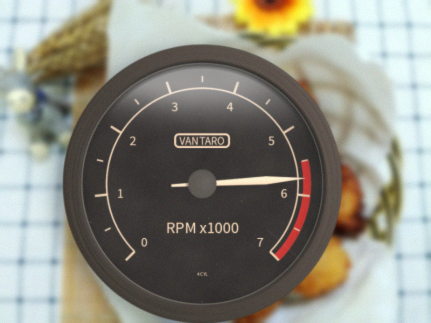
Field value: 5750
